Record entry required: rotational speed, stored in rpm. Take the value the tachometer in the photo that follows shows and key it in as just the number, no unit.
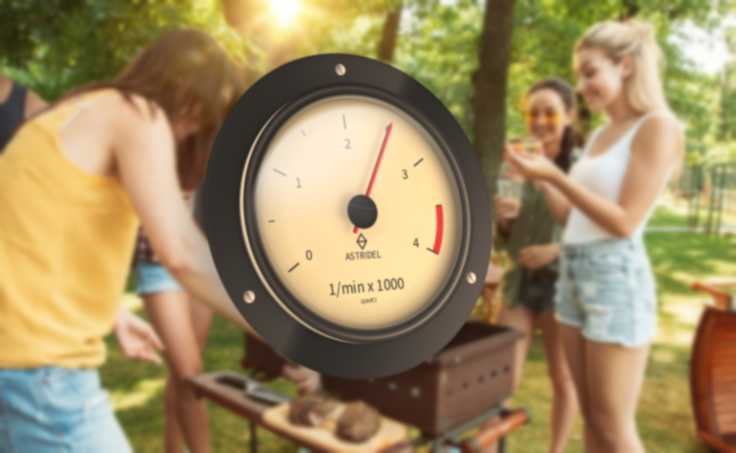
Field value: 2500
